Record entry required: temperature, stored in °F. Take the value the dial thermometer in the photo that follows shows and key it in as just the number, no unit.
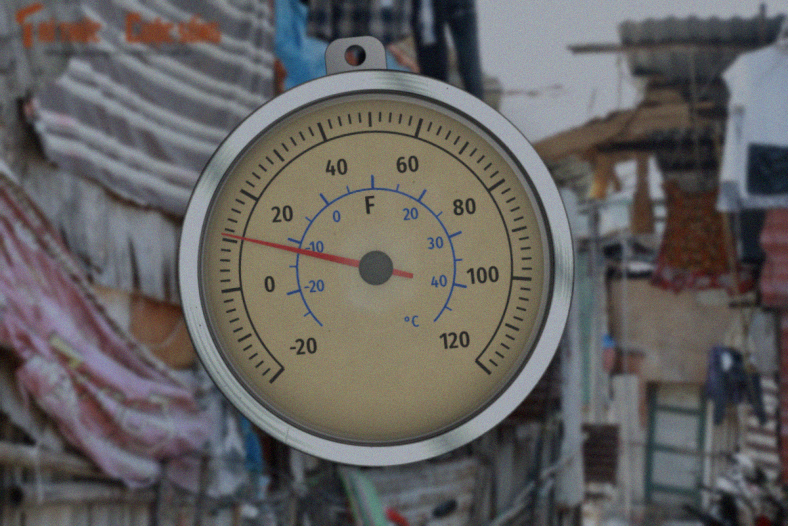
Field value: 11
